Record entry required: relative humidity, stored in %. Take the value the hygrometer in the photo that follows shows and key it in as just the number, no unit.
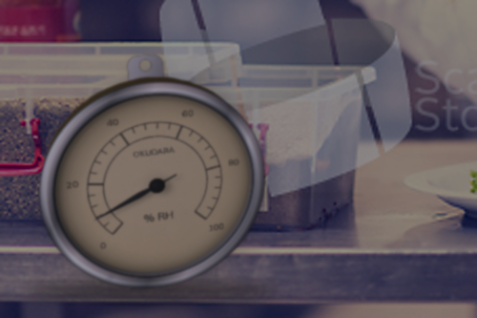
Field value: 8
